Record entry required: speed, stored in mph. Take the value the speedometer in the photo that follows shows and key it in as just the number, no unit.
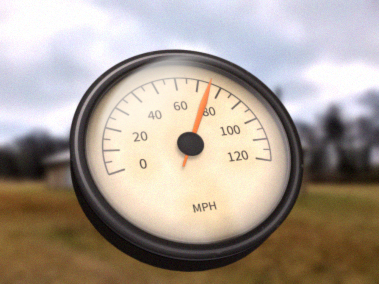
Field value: 75
